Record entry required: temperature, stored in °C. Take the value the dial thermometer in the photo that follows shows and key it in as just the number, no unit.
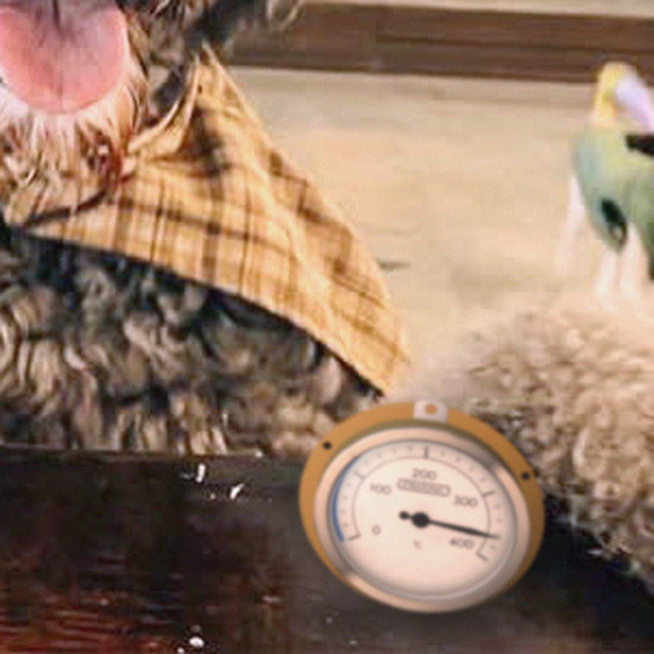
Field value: 360
